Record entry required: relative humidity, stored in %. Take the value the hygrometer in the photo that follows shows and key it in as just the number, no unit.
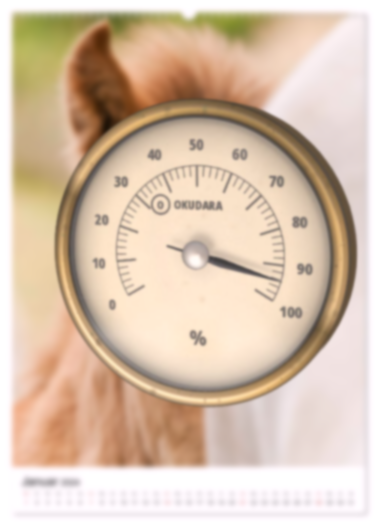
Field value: 94
